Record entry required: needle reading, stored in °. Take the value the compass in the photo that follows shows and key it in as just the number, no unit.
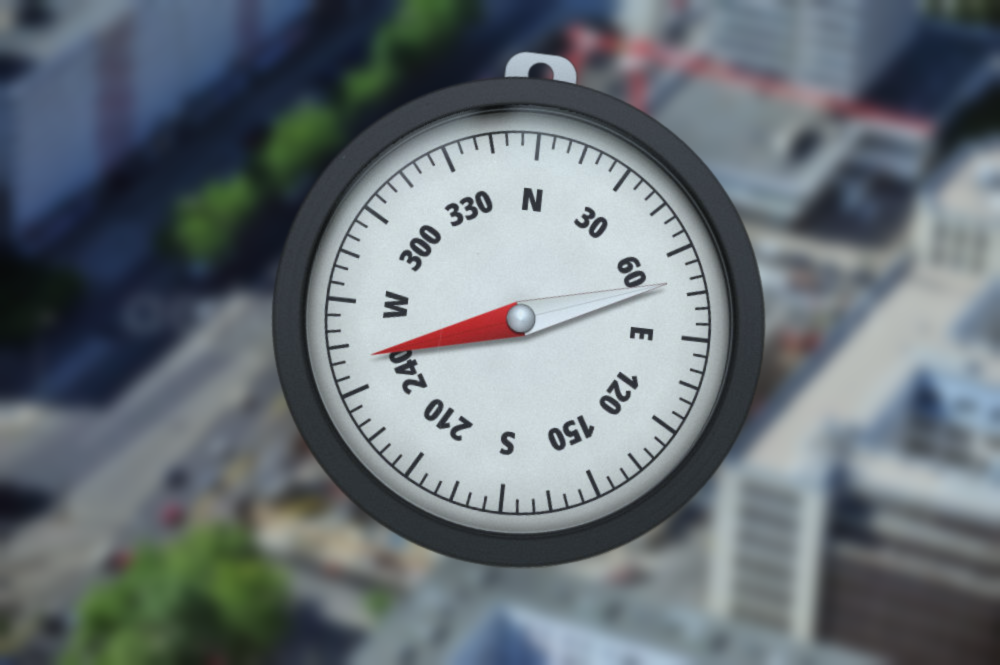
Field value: 250
